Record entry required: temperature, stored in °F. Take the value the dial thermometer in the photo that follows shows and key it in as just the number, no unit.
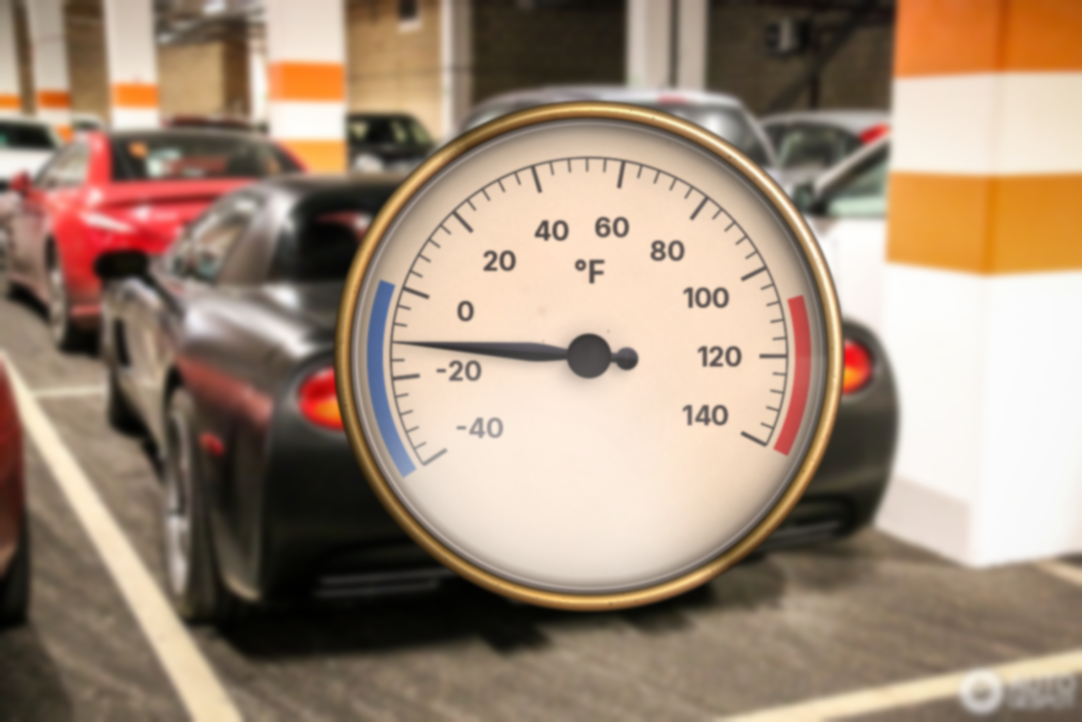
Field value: -12
